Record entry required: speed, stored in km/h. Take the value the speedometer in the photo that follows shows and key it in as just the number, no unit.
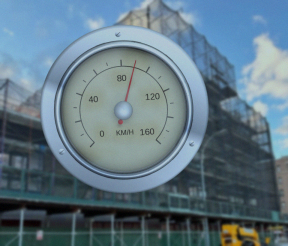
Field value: 90
